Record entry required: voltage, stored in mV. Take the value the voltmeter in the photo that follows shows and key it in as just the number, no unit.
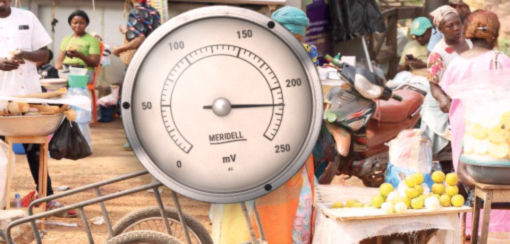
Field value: 215
